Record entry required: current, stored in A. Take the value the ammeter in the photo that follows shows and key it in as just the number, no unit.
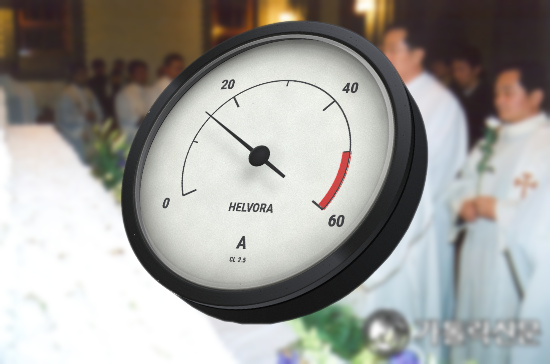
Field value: 15
